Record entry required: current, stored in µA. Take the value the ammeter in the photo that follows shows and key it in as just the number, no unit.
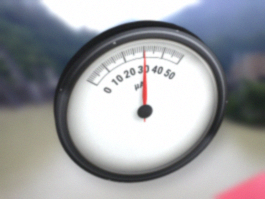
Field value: 30
